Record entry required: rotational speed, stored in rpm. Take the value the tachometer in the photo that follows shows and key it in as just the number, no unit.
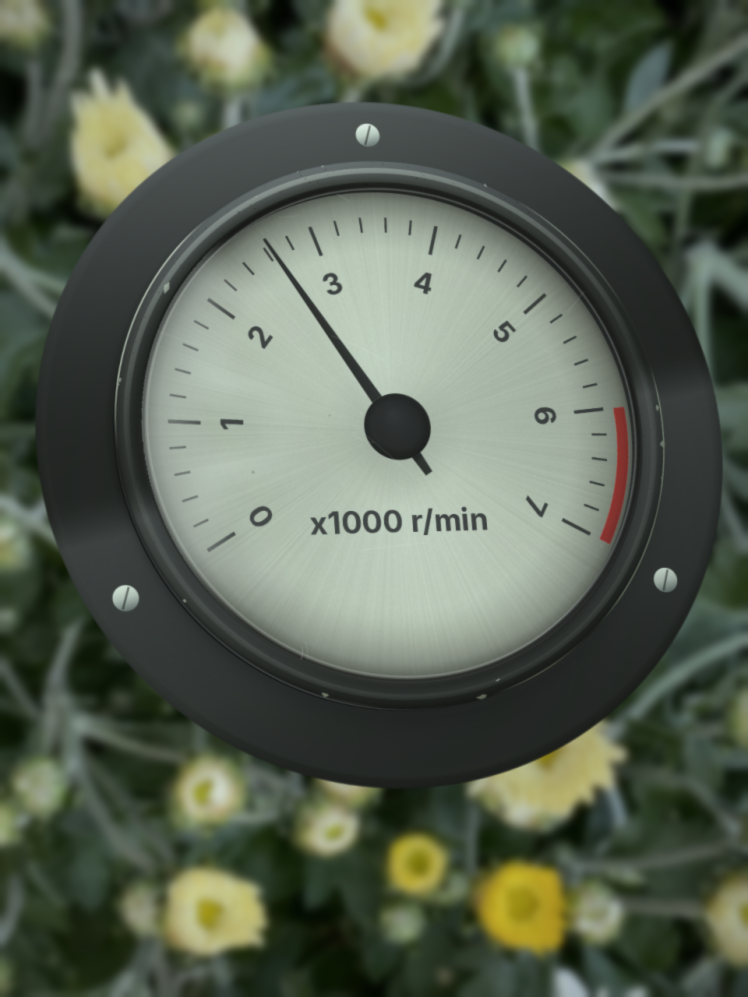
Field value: 2600
